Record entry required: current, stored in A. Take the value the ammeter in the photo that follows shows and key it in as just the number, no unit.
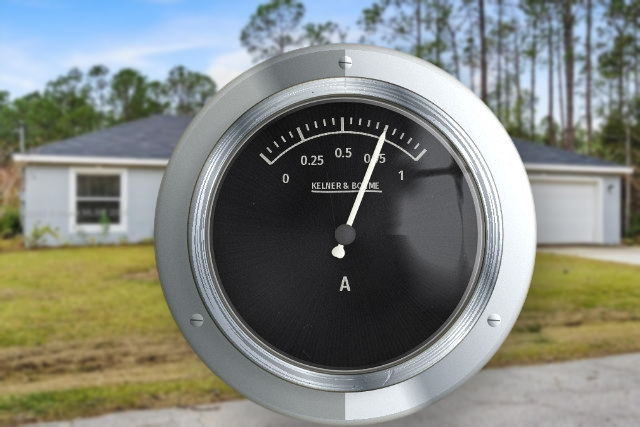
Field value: 0.75
